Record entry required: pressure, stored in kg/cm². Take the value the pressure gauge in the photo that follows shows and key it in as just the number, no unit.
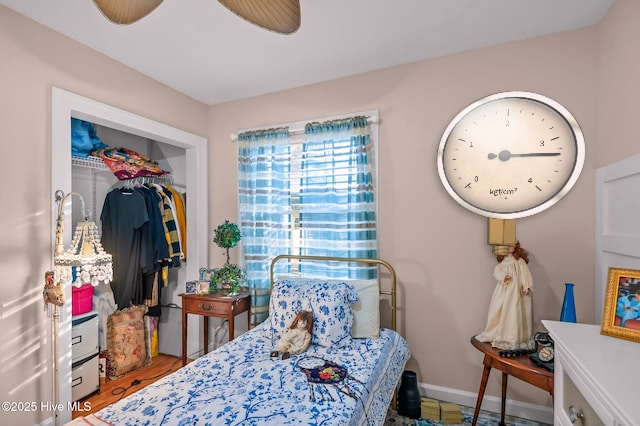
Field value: 3.3
